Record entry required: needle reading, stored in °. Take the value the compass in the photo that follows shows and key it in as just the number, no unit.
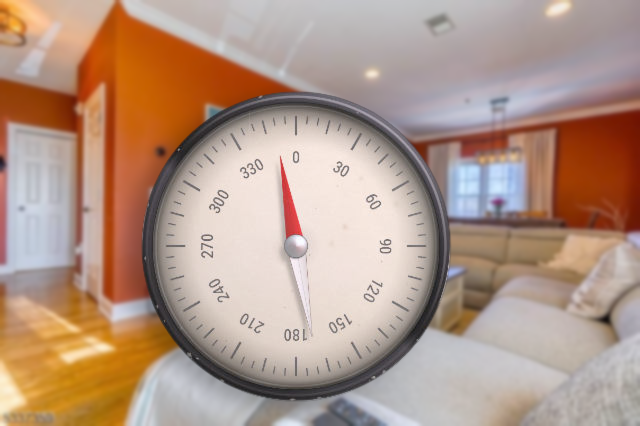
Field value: 350
